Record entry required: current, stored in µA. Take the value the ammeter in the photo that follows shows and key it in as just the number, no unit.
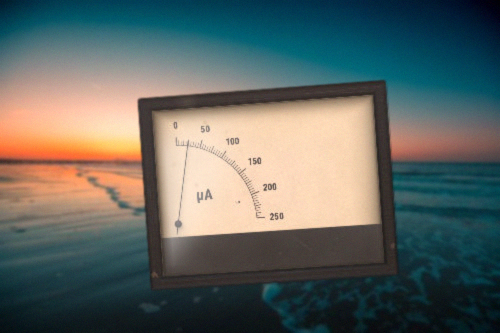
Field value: 25
